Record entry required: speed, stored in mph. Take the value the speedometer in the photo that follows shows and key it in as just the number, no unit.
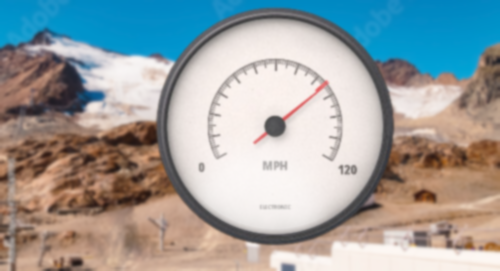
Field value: 85
